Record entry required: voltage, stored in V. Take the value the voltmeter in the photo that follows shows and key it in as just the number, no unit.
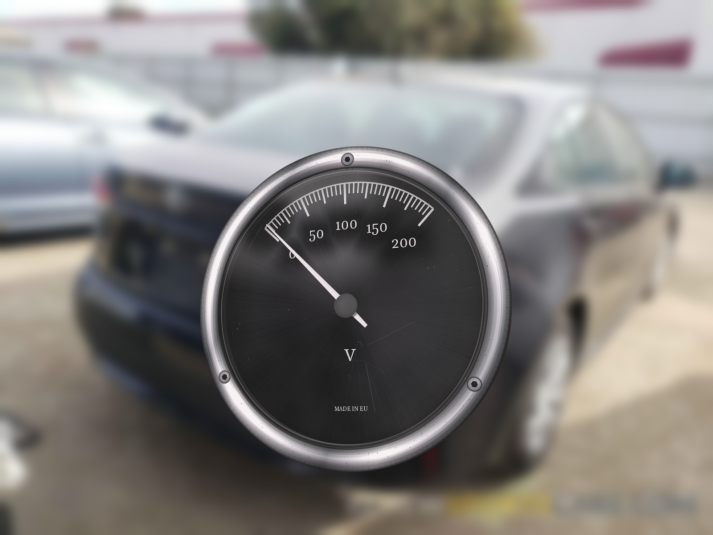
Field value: 5
